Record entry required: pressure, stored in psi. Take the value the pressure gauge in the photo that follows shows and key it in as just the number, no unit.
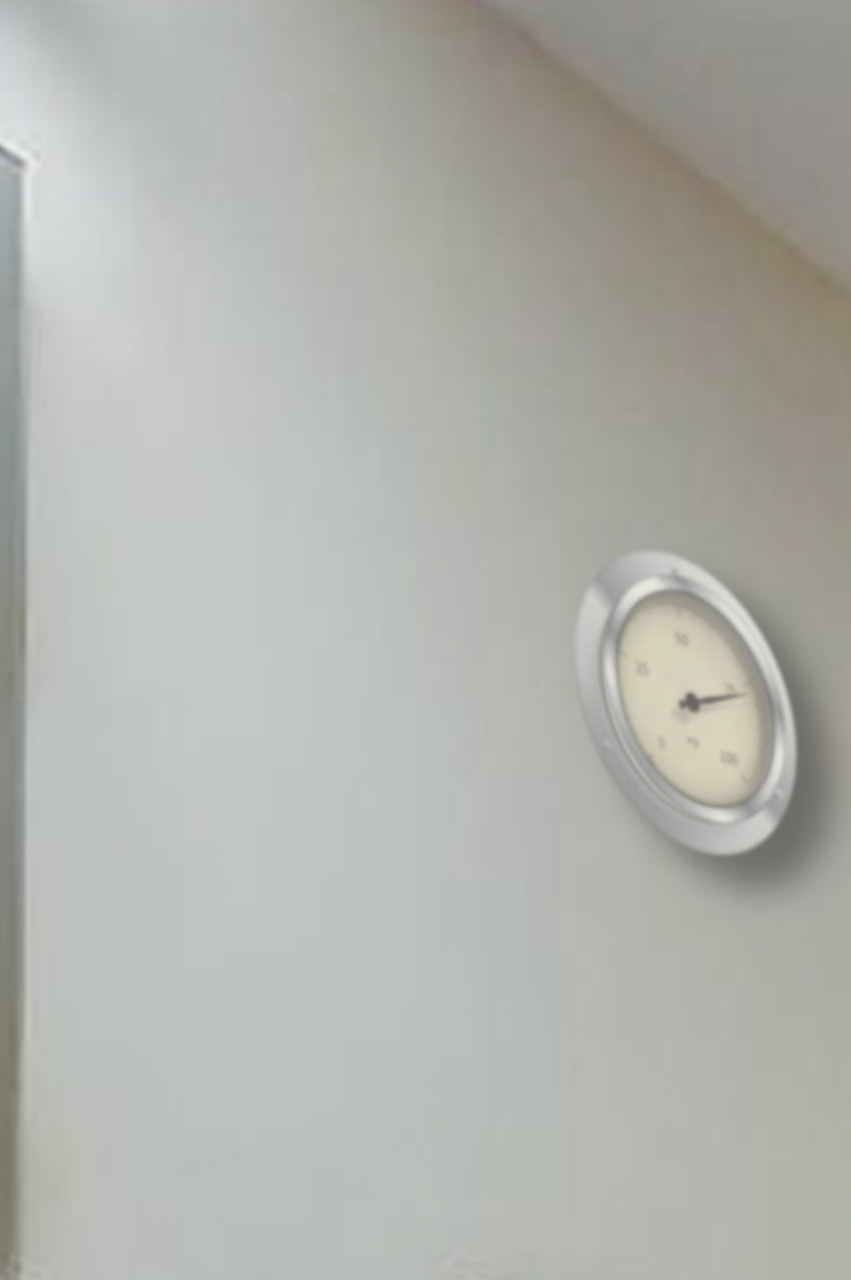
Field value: 77.5
